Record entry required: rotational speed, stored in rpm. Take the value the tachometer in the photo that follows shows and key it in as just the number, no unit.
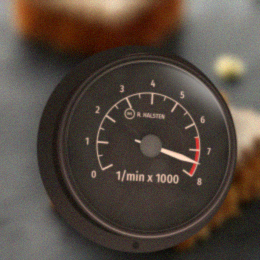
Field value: 7500
